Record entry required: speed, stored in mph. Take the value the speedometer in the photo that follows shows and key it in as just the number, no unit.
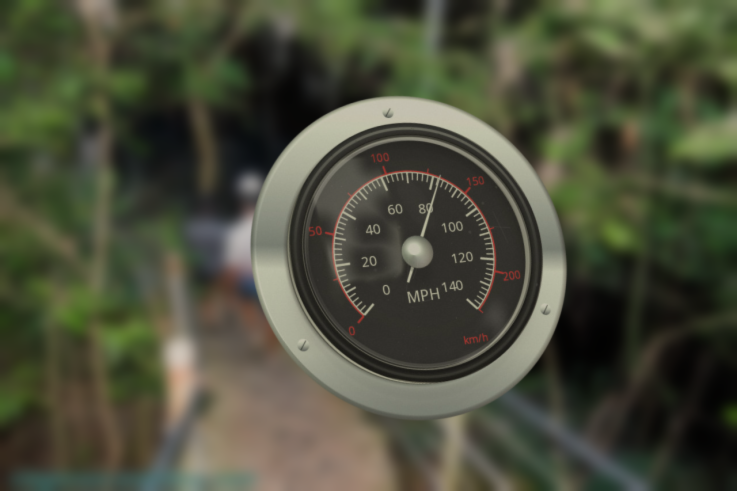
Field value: 82
